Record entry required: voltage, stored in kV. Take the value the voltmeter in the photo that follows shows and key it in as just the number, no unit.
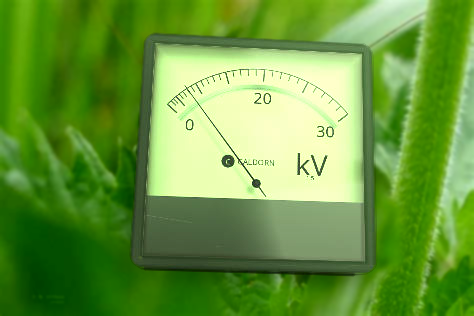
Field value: 8
